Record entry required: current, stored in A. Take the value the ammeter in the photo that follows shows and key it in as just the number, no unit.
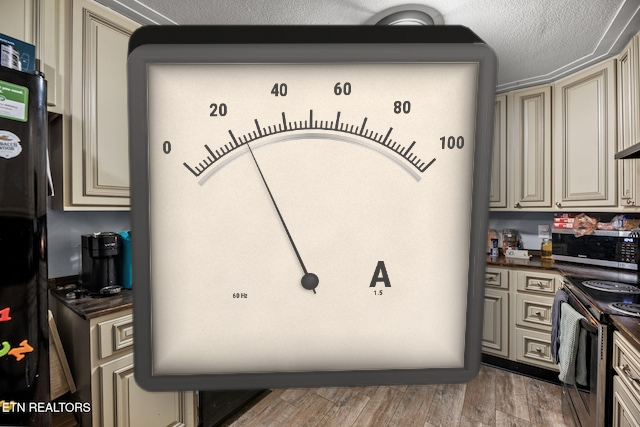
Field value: 24
